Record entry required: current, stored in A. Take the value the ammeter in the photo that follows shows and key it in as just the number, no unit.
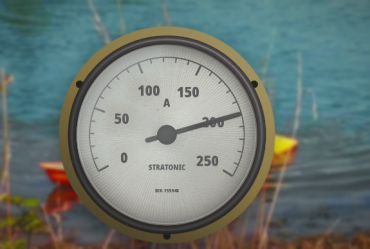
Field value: 200
